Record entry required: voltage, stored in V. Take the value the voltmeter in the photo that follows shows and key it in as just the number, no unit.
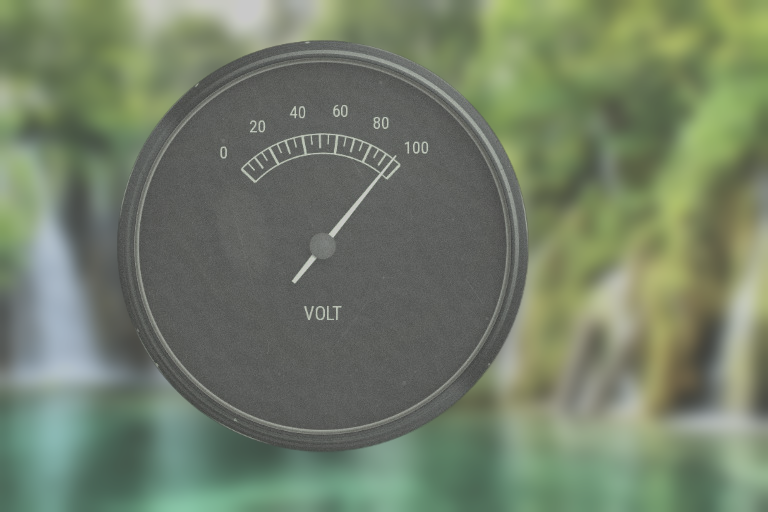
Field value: 95
